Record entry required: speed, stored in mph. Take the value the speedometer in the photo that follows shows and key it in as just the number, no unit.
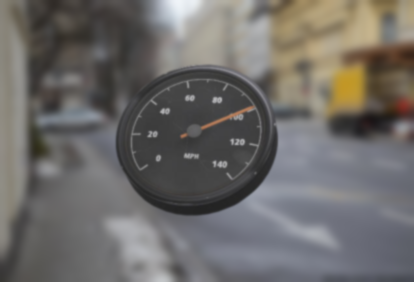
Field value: 100
